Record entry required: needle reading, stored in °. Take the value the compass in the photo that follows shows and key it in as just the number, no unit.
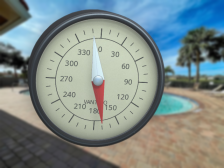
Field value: 170
